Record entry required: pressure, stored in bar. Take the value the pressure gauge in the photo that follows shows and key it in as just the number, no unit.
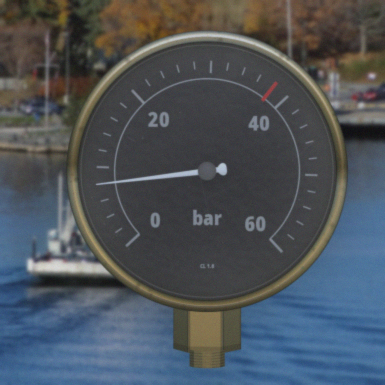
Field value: 8
